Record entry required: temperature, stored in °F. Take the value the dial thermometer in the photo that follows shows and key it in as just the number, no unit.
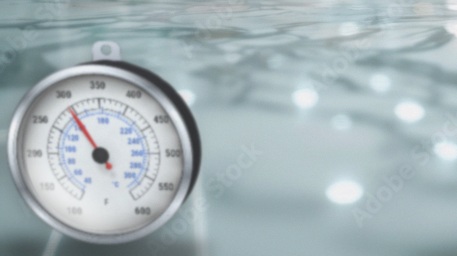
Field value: 300
